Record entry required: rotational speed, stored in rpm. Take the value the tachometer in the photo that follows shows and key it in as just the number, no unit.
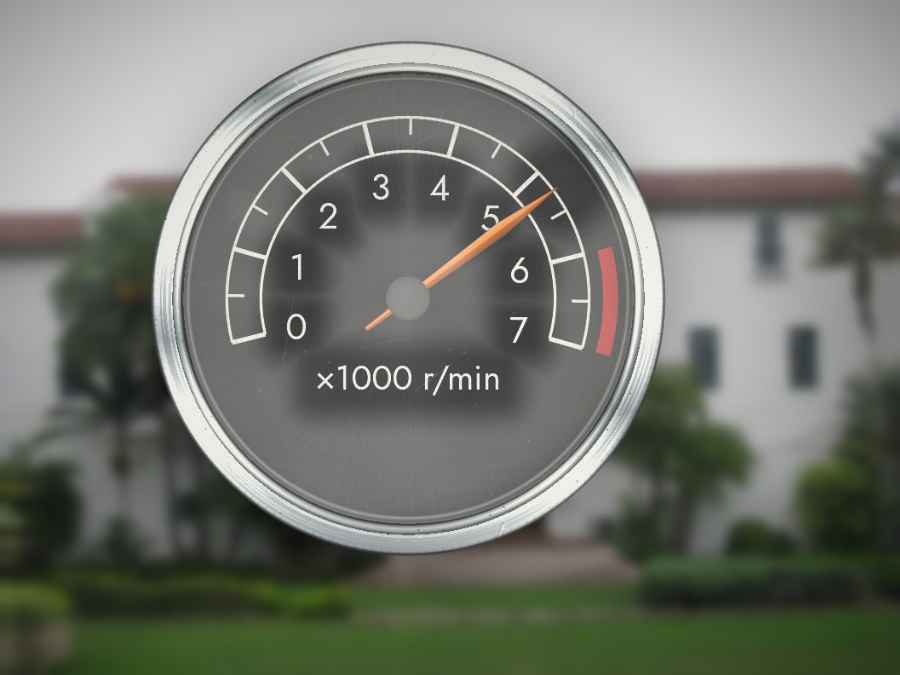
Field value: 5250
